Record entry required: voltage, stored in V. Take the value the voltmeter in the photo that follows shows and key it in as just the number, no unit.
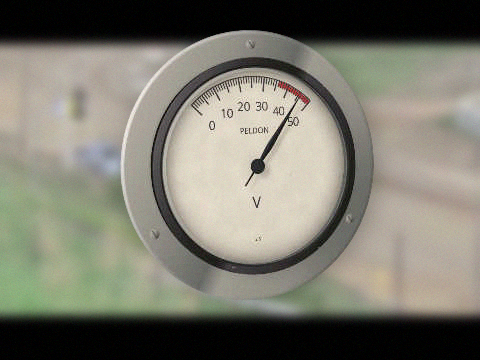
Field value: 45
